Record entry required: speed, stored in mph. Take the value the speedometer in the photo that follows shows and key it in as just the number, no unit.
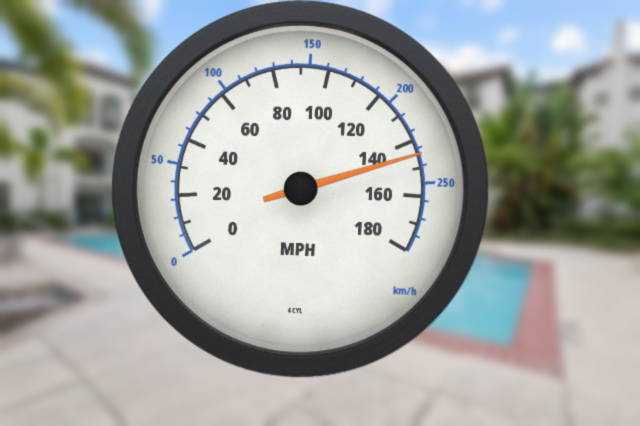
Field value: 145
